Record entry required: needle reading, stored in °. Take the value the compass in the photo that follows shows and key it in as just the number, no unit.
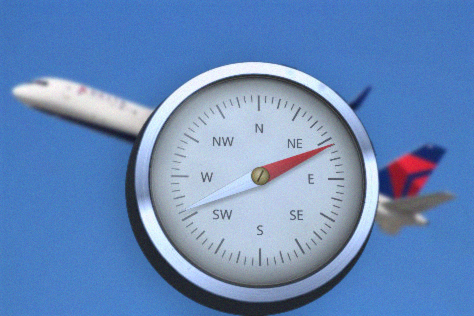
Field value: 65
